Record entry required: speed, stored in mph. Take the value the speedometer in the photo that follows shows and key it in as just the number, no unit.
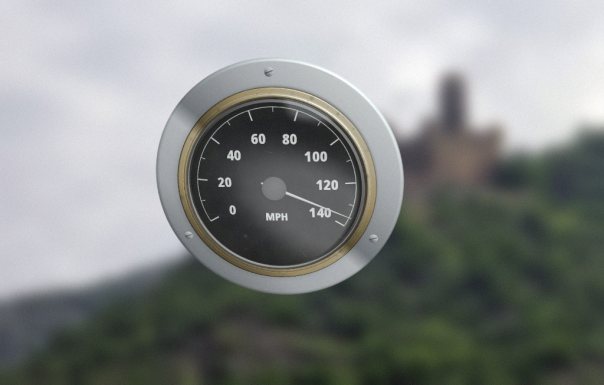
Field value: 135
